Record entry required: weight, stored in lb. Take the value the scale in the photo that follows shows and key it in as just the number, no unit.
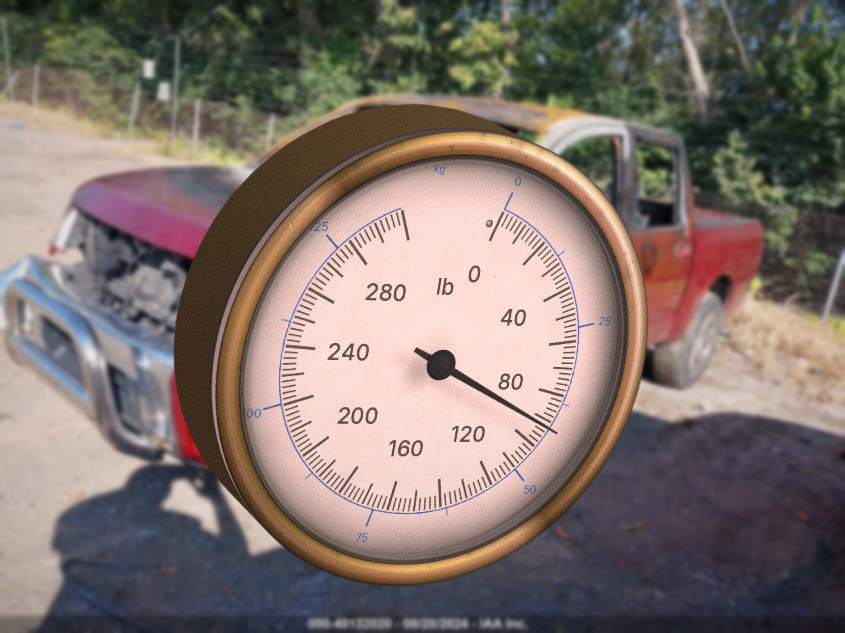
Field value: 92
